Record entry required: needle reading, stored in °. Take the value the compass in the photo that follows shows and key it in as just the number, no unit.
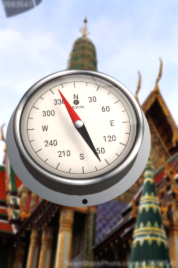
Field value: 337.5
